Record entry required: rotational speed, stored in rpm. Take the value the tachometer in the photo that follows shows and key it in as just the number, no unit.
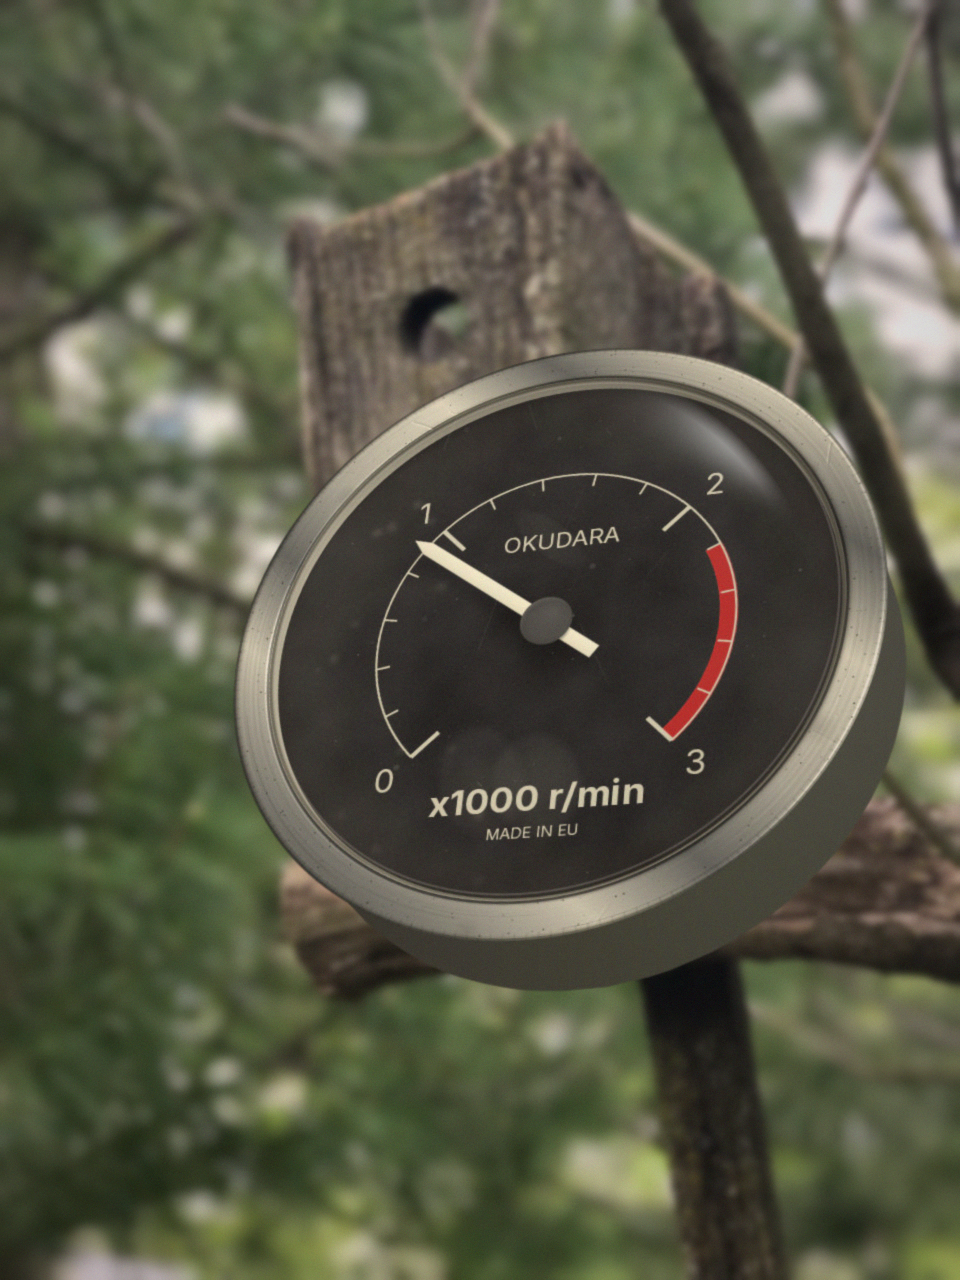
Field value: 900
